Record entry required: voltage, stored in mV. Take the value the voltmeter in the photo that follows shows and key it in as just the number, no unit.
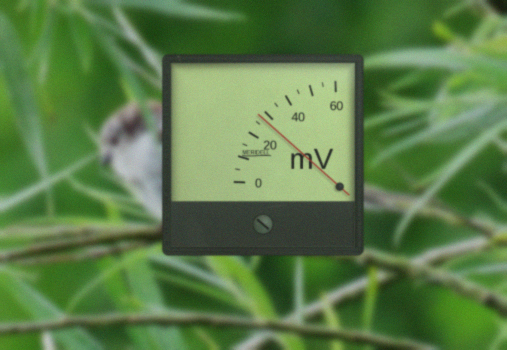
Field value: 27.5
